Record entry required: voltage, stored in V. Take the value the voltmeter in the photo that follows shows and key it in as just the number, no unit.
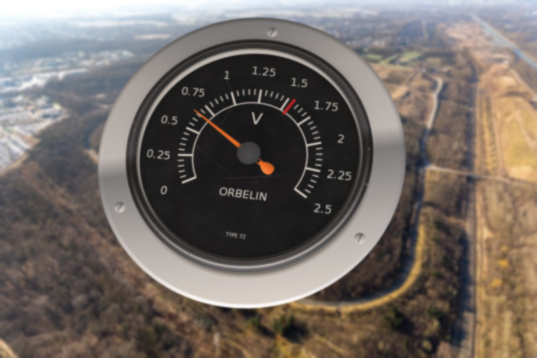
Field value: 0.65
